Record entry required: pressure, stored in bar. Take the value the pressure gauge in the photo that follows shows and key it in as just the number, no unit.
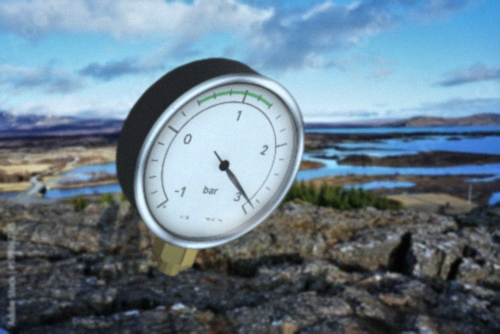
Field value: 2.9
